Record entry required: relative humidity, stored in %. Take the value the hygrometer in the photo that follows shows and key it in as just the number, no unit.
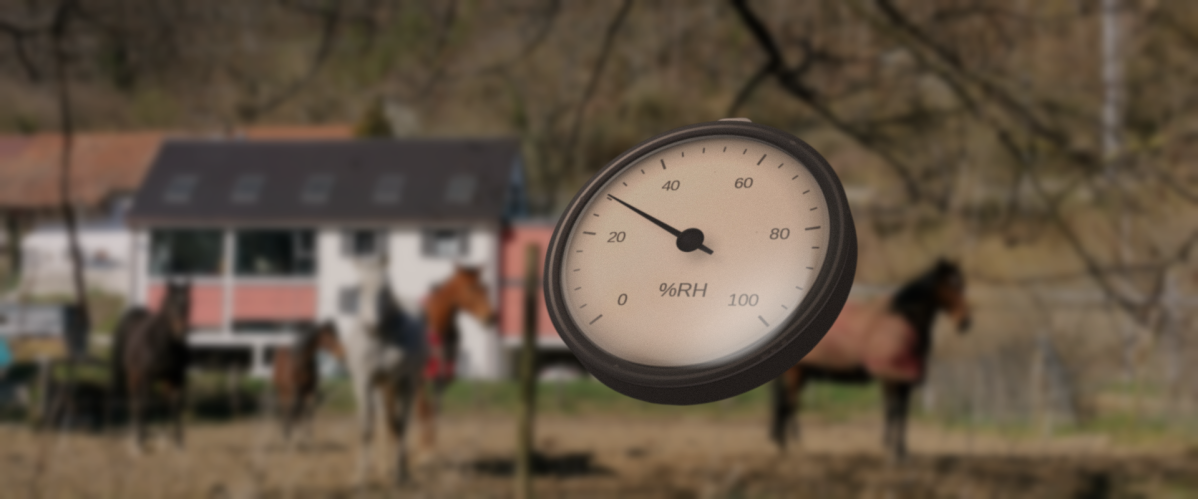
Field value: 28
